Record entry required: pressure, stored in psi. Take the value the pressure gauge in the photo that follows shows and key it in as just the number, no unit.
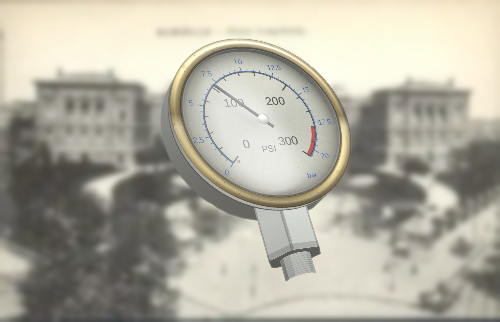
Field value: 100
